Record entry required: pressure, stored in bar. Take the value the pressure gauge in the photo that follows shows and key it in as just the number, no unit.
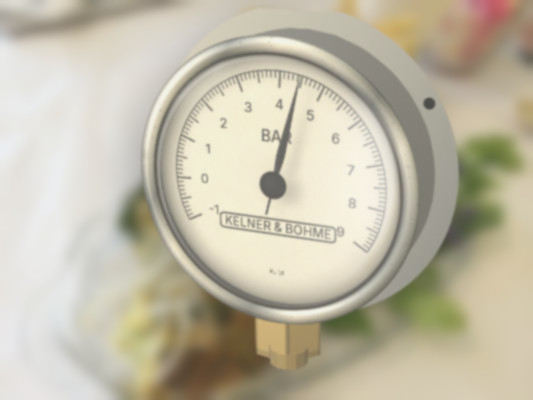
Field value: 4.5
